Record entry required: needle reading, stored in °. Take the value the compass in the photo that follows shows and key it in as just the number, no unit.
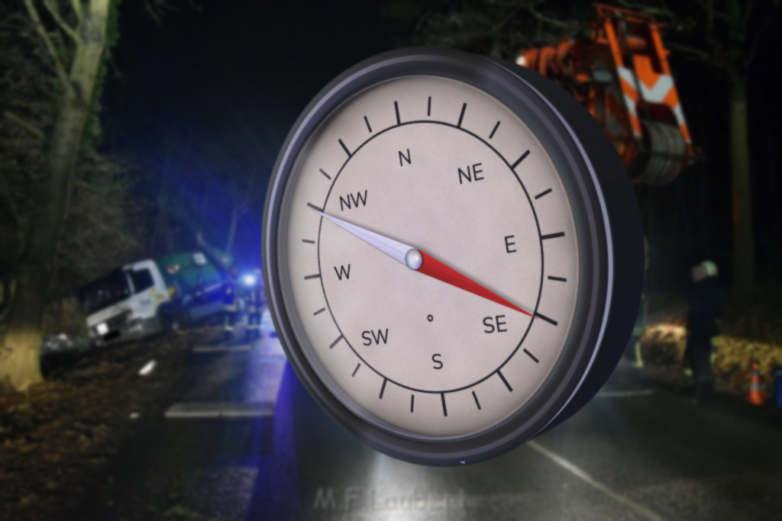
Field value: 120
